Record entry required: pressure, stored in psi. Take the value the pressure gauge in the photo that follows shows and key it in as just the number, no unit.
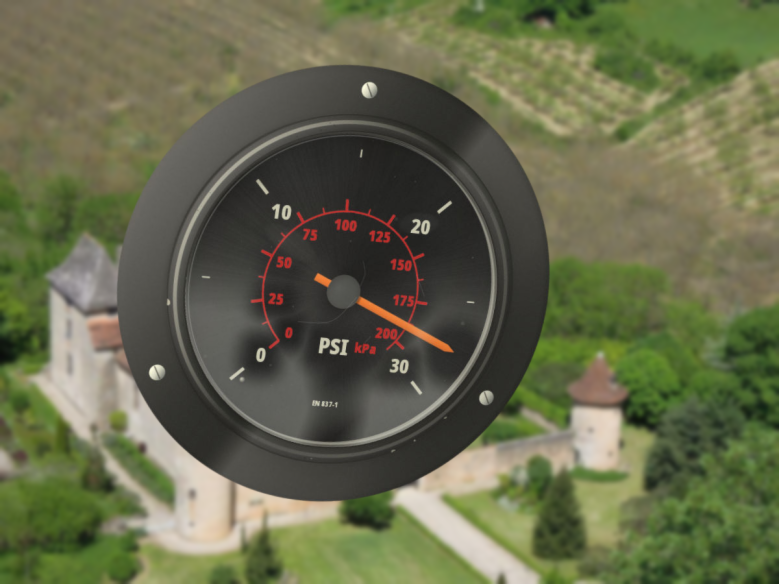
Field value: 27.5
